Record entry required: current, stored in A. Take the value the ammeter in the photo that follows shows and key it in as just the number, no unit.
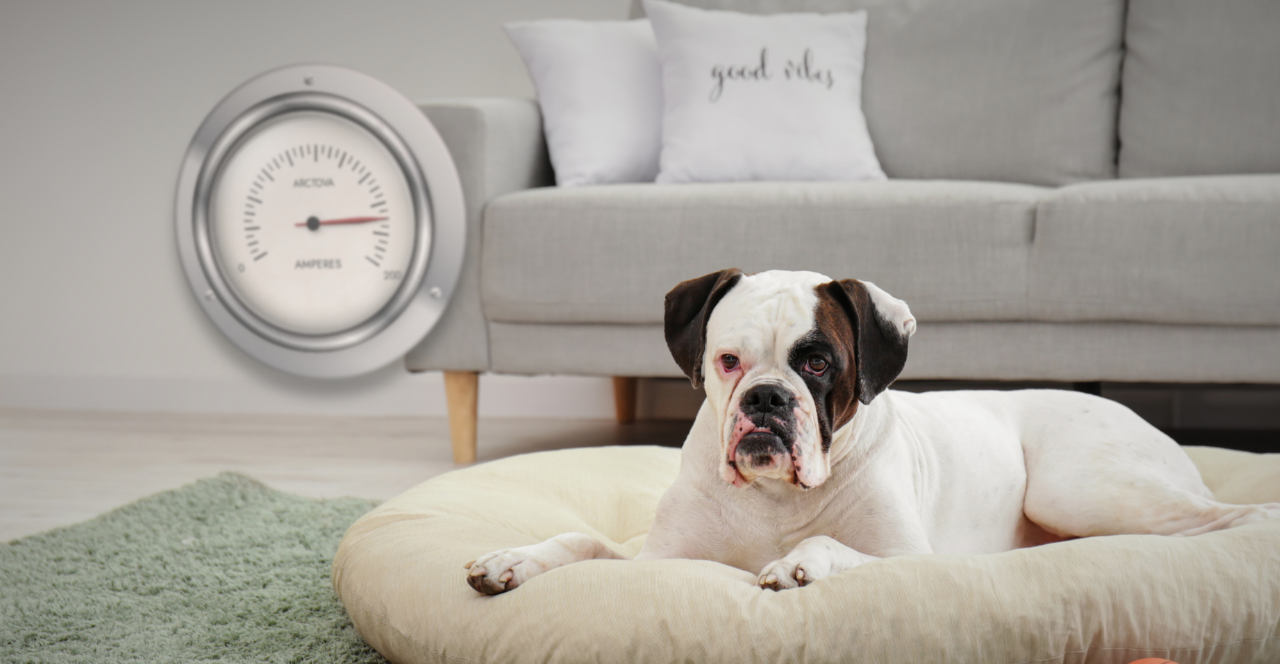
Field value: 170
